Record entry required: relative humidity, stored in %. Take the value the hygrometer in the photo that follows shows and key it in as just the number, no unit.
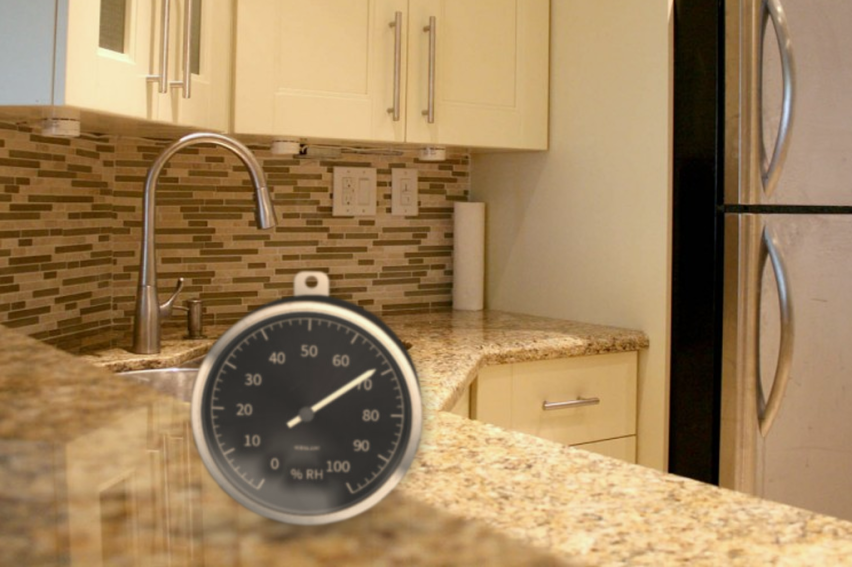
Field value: 68
